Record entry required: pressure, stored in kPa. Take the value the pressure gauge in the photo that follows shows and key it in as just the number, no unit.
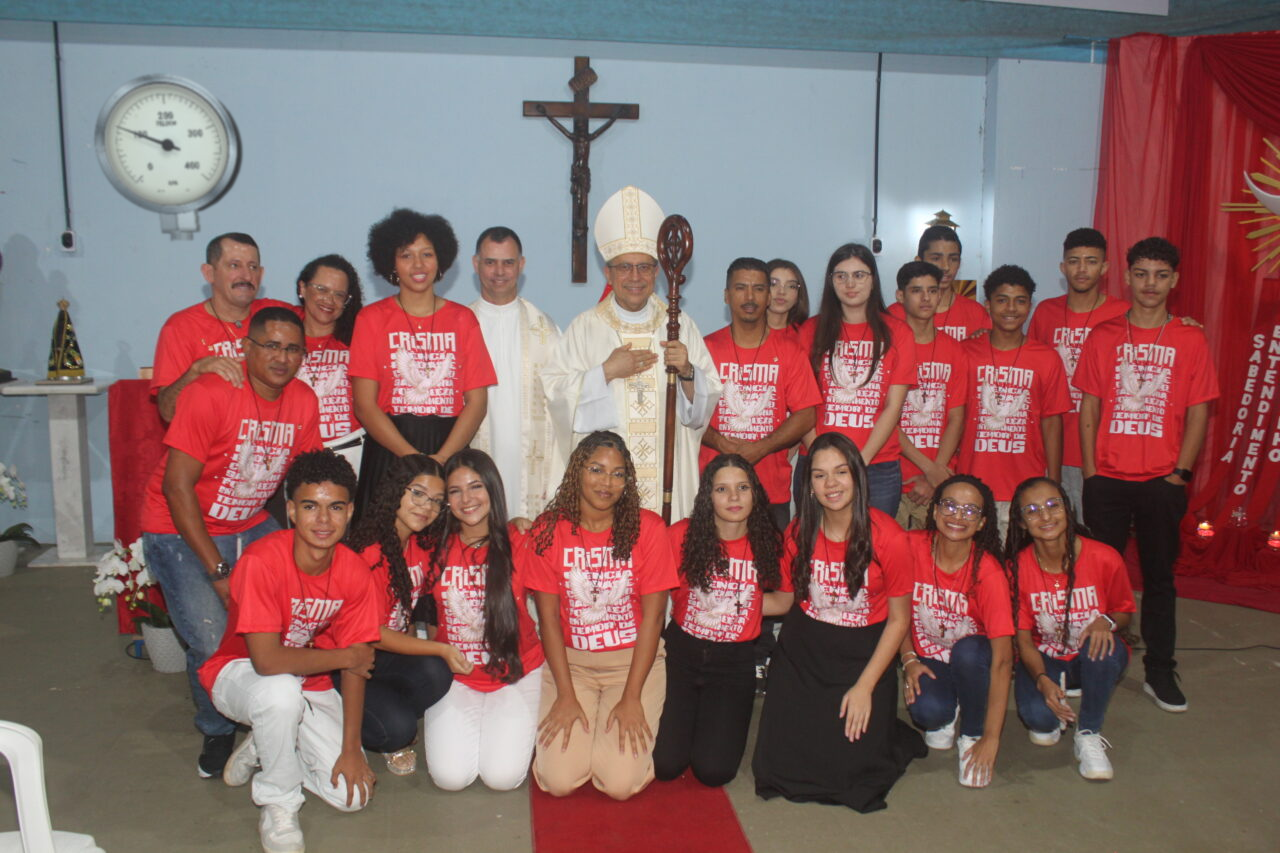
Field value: 100
